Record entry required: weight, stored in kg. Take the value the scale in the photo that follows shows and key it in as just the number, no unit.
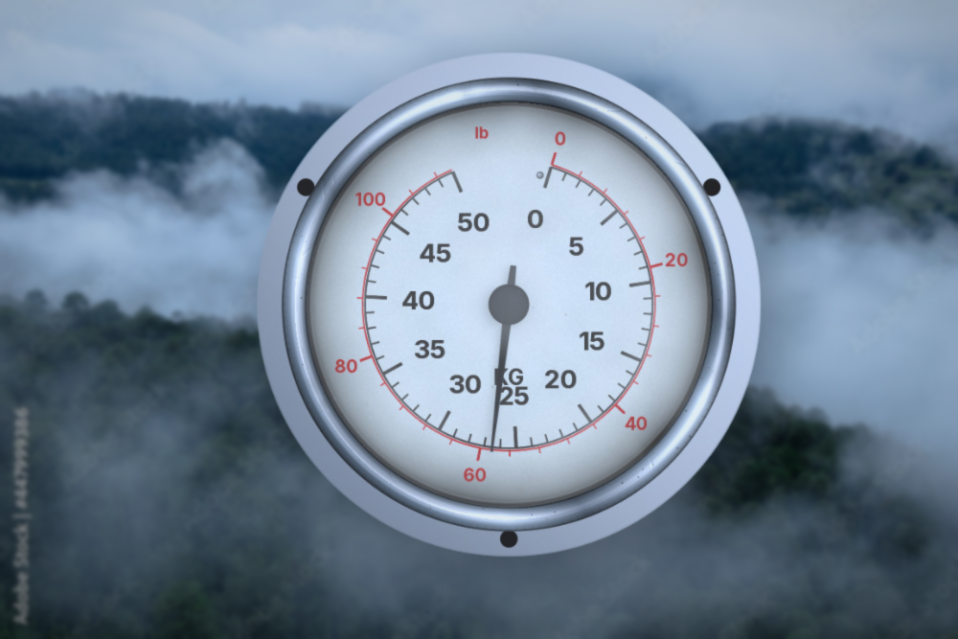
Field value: 26.5
